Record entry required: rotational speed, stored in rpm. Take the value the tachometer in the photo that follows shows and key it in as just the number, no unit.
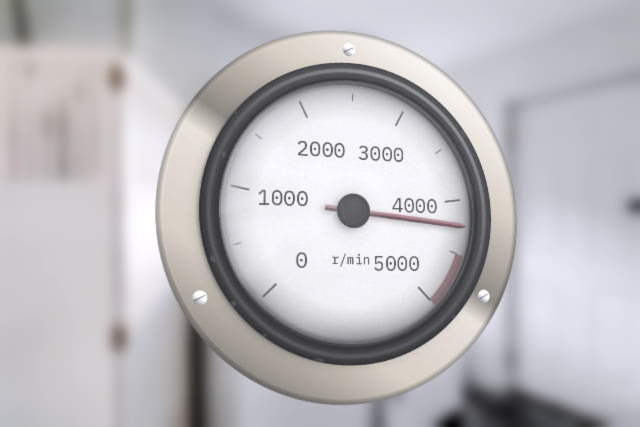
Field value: 4250
